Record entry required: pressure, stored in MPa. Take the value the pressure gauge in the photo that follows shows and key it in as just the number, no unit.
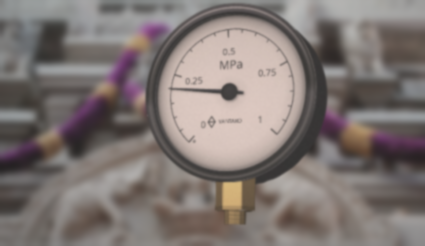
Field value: 0.2
